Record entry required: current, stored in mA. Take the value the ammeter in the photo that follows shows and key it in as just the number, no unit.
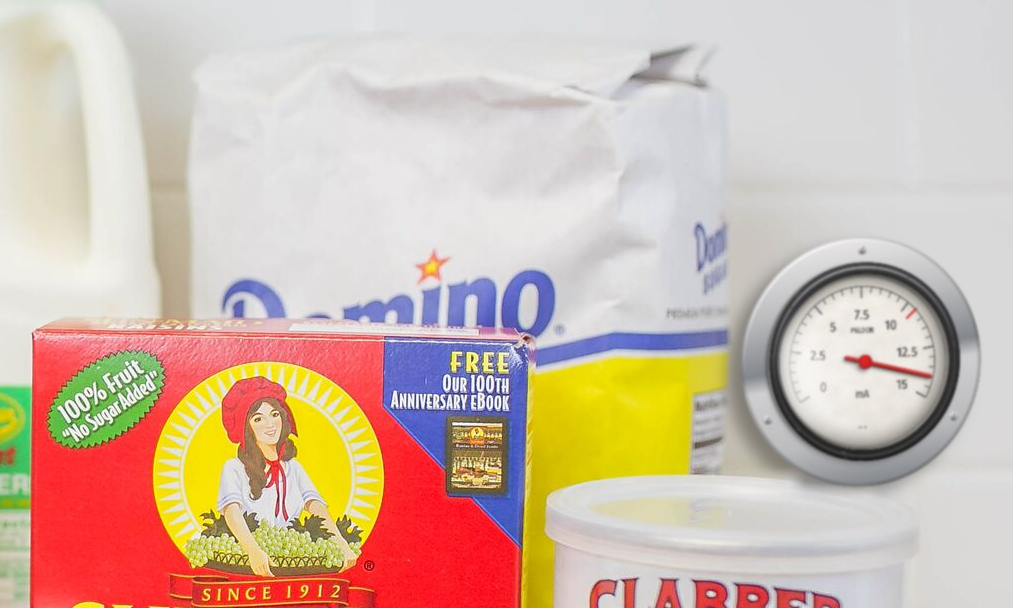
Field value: 14
